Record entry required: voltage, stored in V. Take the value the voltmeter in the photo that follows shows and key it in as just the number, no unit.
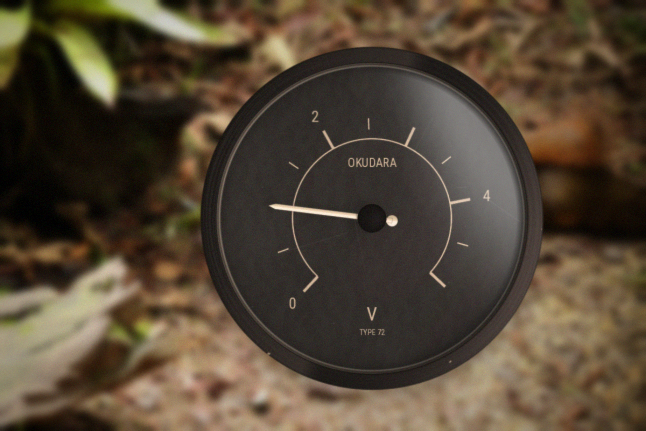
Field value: 1
